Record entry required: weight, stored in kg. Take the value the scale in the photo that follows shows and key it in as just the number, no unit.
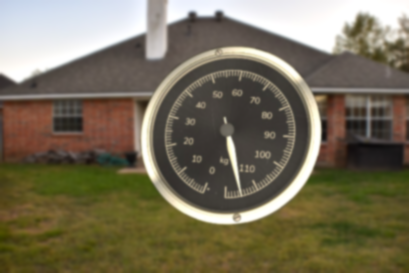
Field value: 115
